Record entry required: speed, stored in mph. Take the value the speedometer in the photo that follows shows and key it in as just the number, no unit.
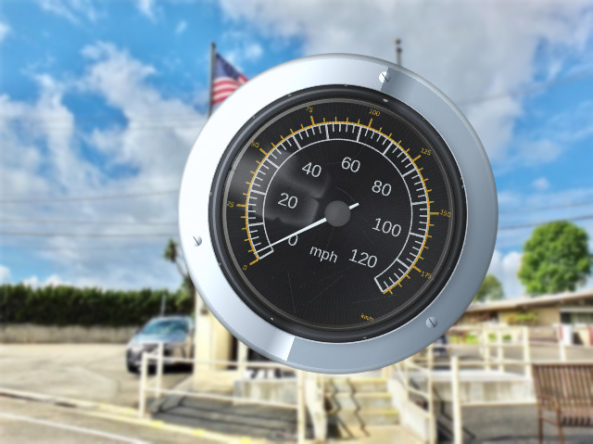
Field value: 2
